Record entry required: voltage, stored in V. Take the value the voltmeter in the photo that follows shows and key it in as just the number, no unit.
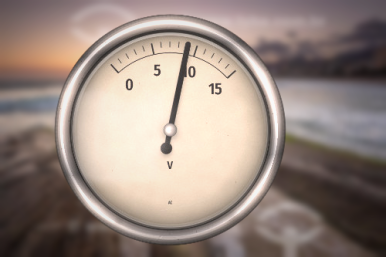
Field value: 9
